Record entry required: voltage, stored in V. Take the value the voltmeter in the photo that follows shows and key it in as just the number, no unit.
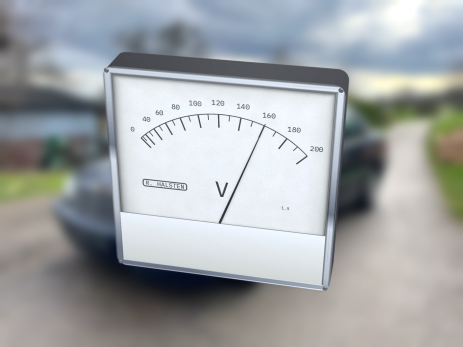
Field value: 160
